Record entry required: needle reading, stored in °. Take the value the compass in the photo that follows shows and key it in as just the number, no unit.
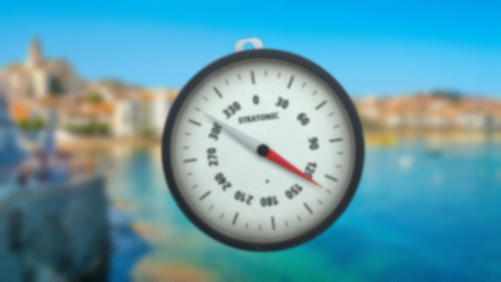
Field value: 130
